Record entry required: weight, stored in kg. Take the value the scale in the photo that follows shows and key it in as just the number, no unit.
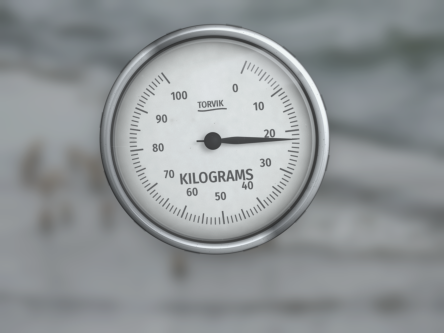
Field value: 22
